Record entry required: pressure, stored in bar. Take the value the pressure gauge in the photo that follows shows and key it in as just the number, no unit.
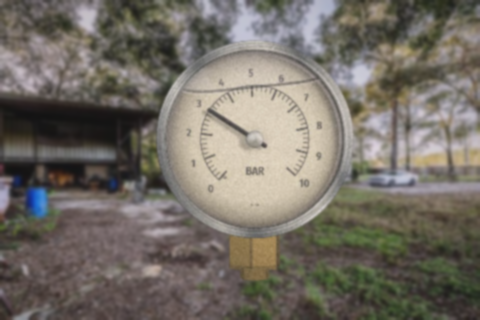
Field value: 3
